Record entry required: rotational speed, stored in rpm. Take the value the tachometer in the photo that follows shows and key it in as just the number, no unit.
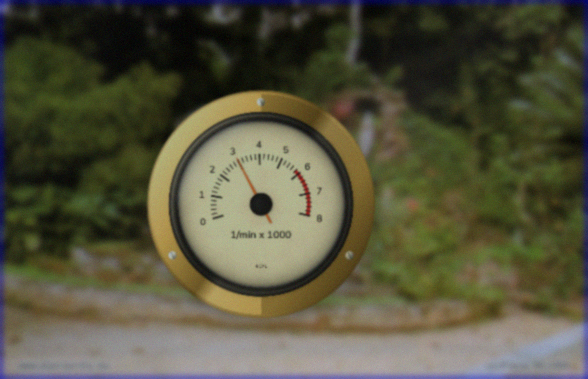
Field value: 3000
